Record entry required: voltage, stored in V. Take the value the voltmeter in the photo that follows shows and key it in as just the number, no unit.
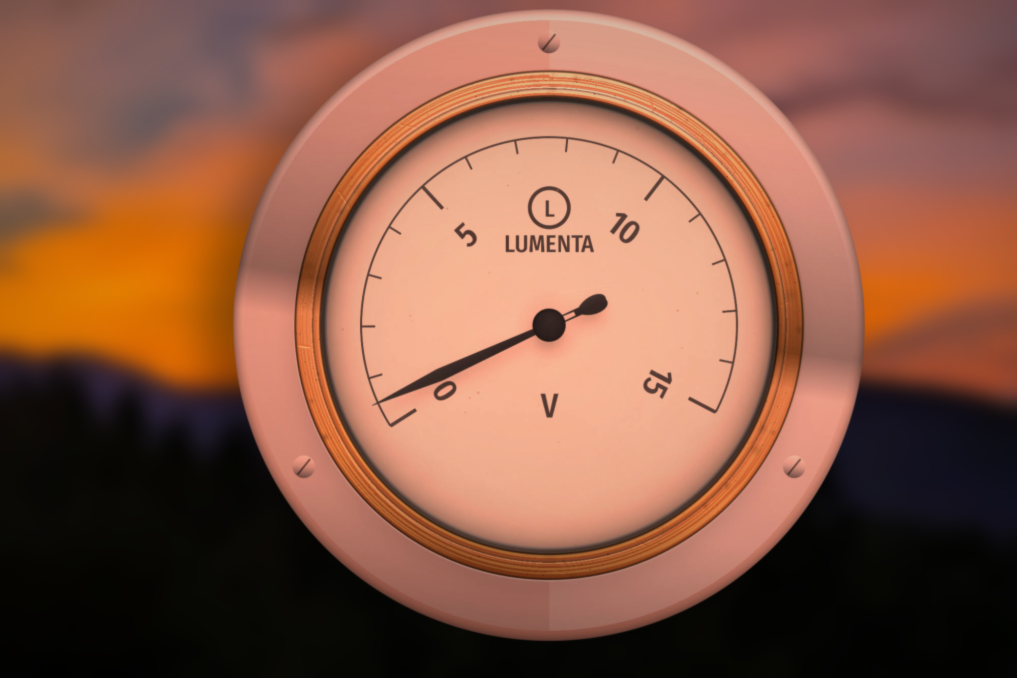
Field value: 0.5
